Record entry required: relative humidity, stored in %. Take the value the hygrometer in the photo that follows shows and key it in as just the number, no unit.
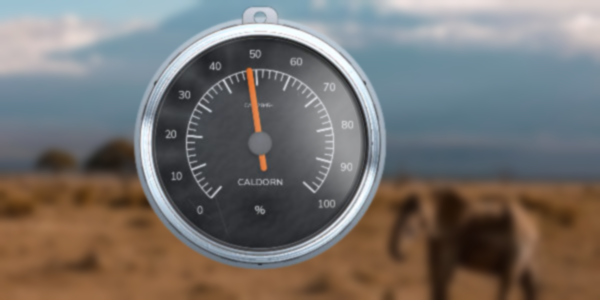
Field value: 48
